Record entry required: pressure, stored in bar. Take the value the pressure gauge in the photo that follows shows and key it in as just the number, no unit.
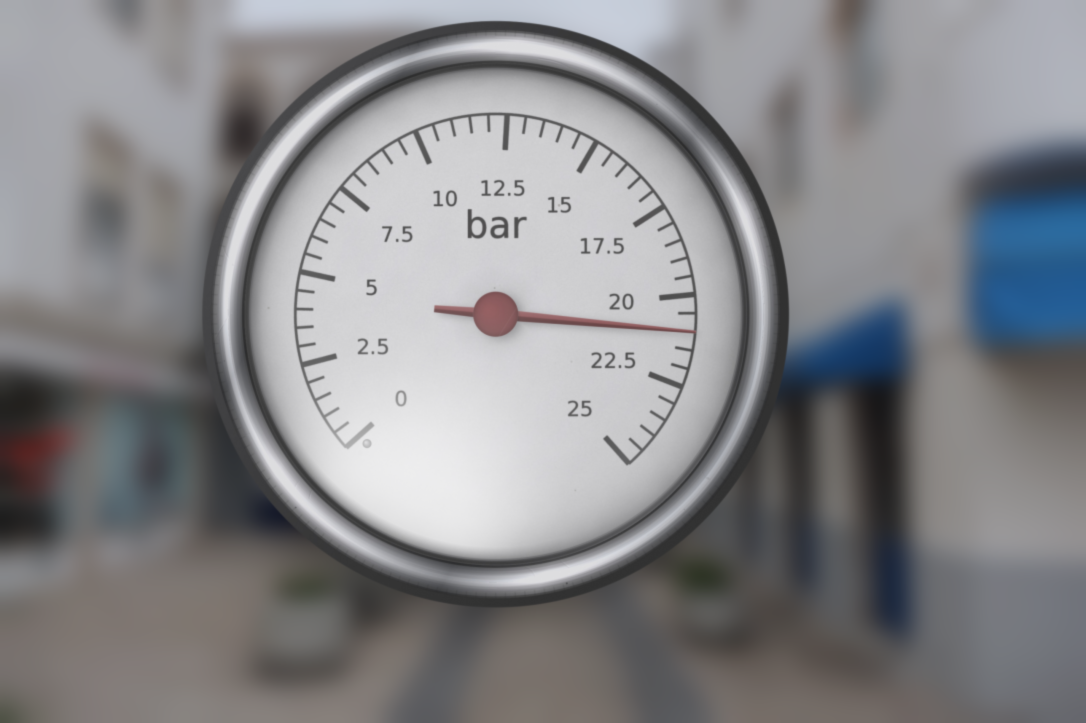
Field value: 21
